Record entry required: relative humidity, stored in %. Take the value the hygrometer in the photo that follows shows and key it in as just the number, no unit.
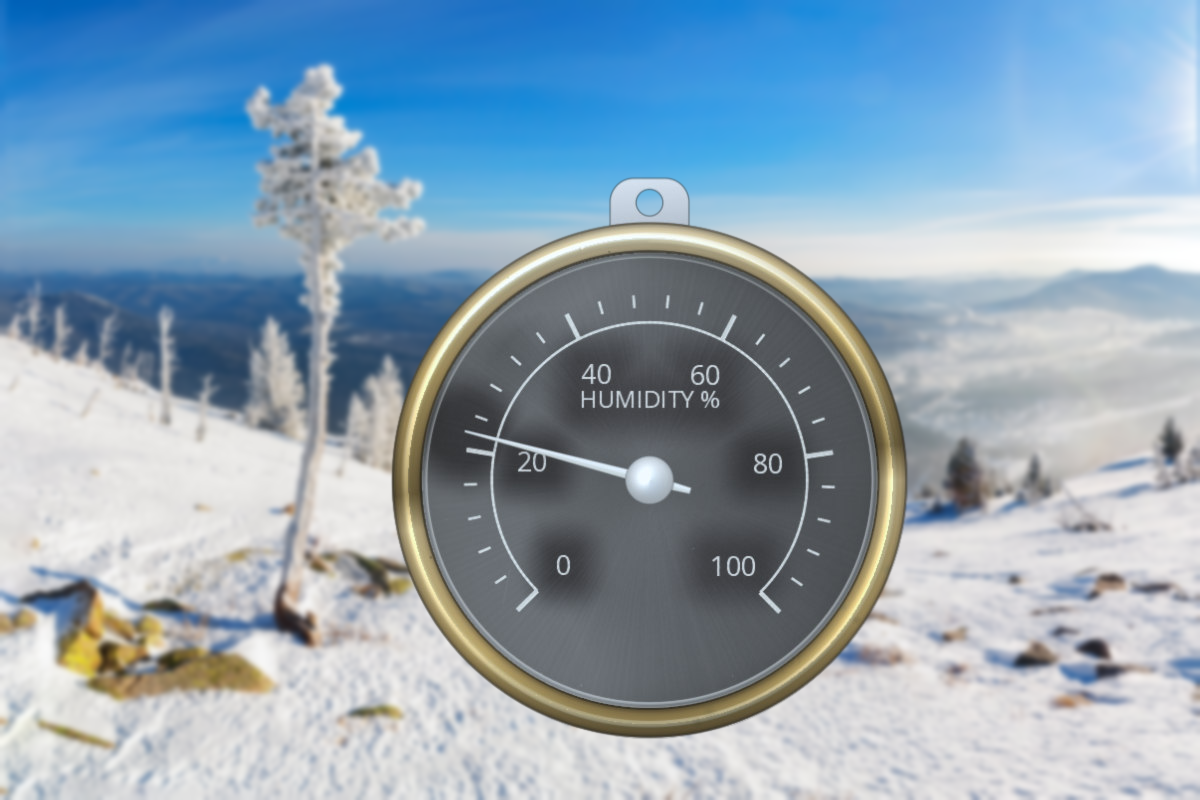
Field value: 22
